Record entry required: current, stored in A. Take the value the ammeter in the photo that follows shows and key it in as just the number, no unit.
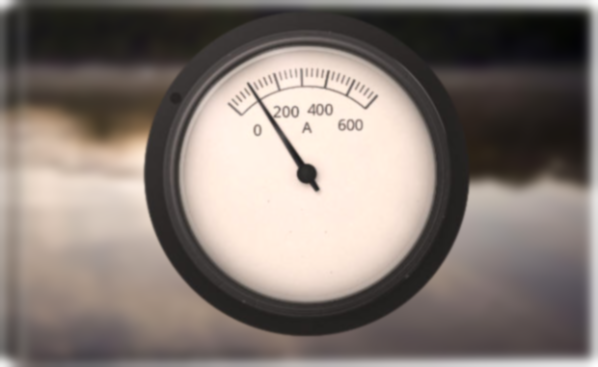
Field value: 100
